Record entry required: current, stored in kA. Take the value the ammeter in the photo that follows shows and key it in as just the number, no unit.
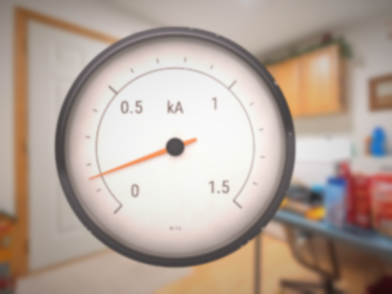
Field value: 0.15
